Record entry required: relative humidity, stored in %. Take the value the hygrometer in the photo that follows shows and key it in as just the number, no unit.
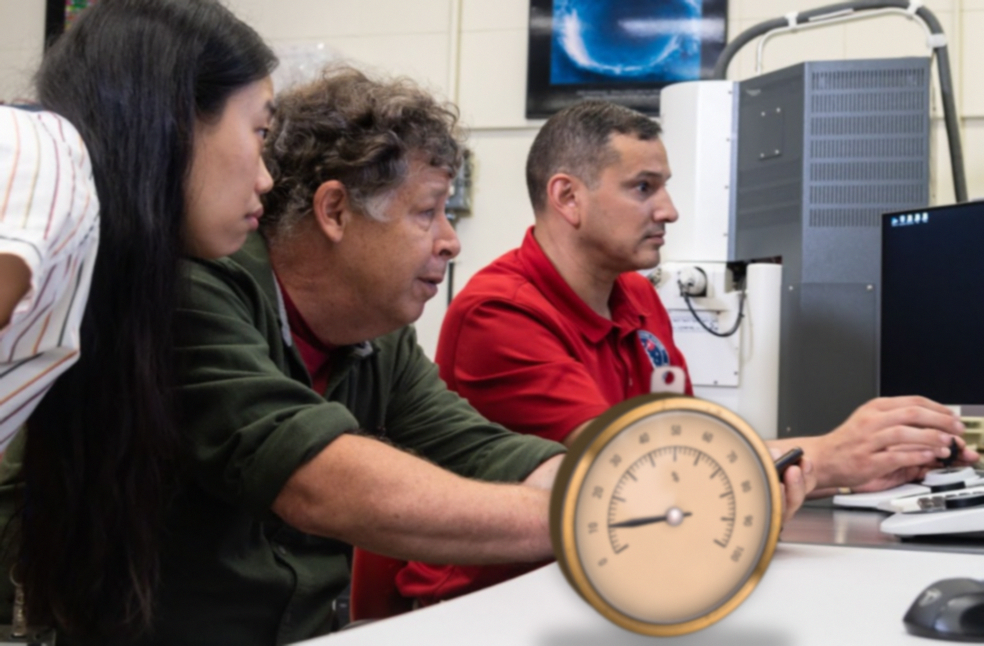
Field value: 10
